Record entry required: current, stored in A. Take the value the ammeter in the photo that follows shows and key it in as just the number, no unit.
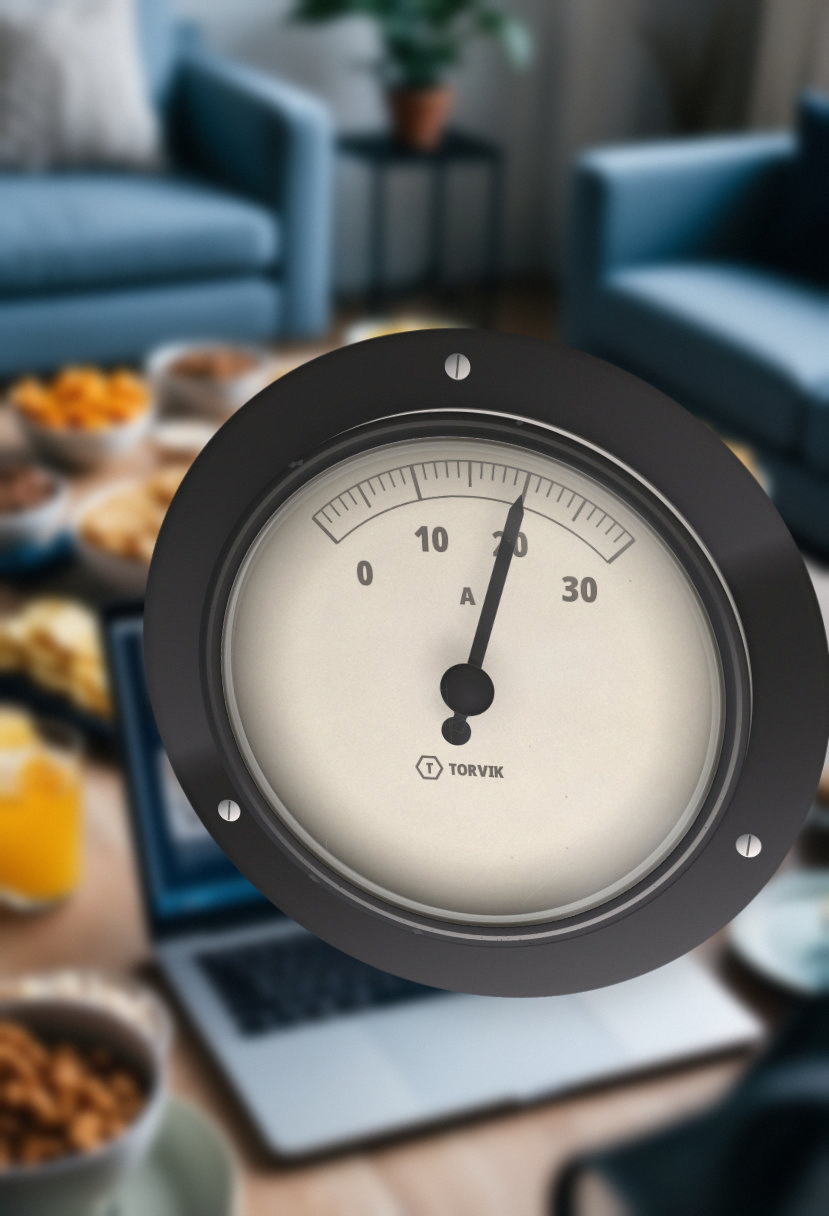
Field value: 20
